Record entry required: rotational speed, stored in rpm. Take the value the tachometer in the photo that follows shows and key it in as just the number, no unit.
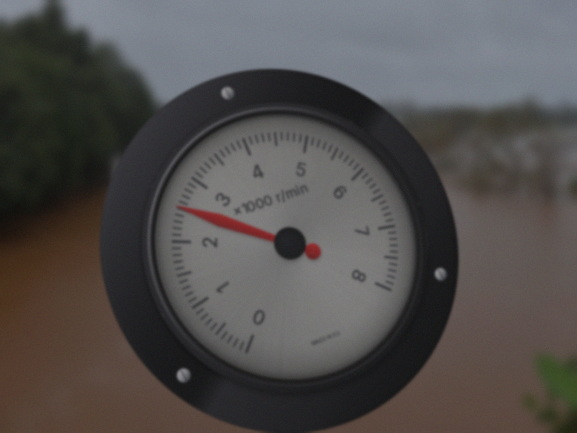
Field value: 2500
